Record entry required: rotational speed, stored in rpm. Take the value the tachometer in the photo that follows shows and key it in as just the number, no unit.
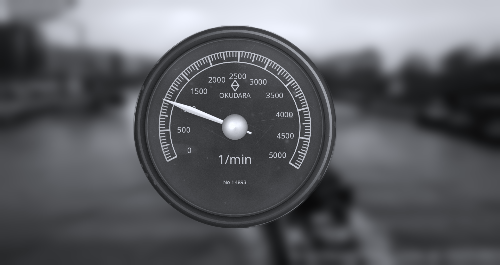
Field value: 1000
